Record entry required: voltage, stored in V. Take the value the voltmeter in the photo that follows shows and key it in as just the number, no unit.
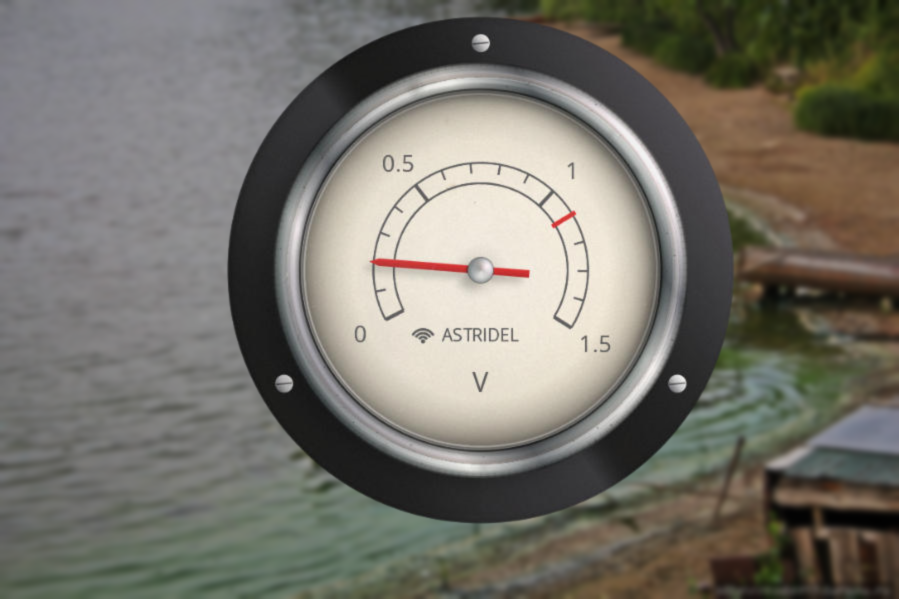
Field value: 0.2
